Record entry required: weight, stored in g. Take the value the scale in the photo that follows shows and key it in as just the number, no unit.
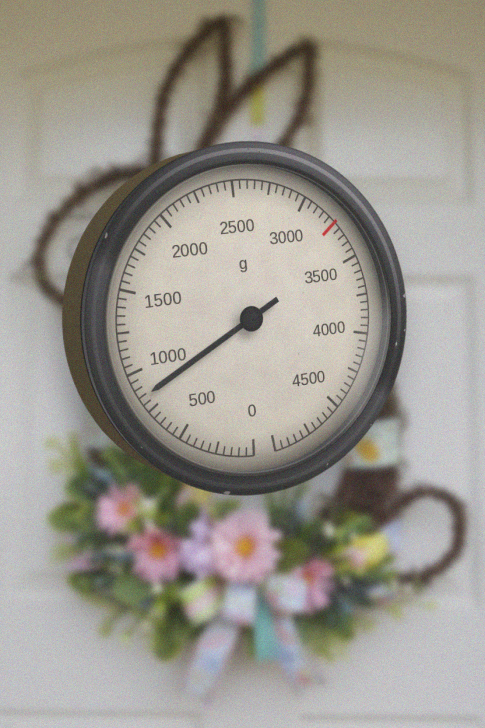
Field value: 850
